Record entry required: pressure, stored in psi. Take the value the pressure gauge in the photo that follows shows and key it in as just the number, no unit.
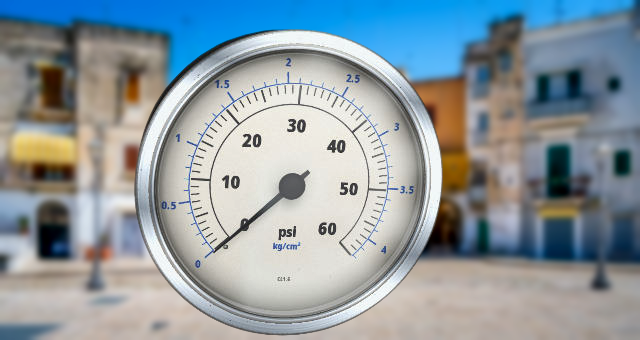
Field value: 0
